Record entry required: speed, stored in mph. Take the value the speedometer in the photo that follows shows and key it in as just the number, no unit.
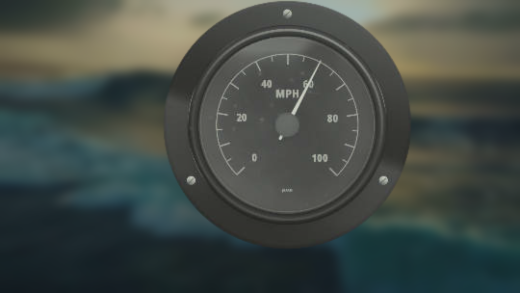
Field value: 60
